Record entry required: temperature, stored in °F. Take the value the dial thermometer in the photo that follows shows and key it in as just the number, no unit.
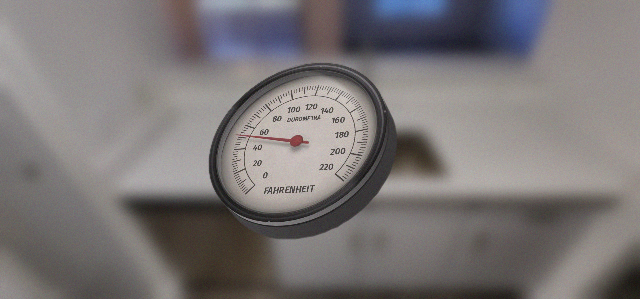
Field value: 50
